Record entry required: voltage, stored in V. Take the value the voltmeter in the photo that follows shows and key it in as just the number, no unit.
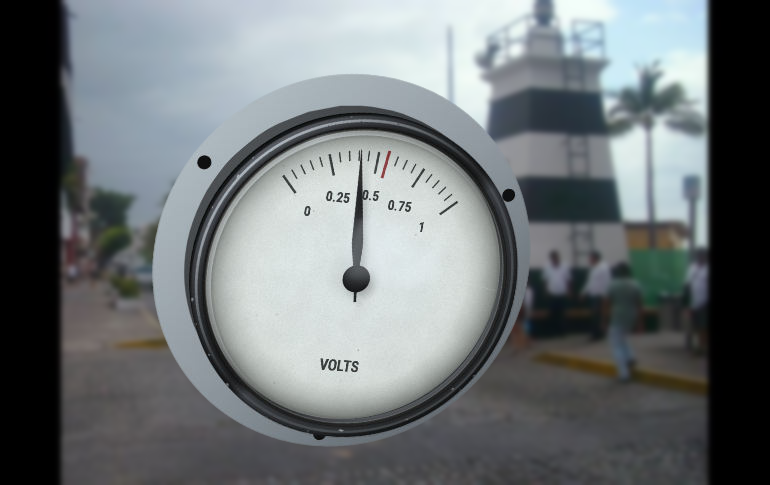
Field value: 0.4
